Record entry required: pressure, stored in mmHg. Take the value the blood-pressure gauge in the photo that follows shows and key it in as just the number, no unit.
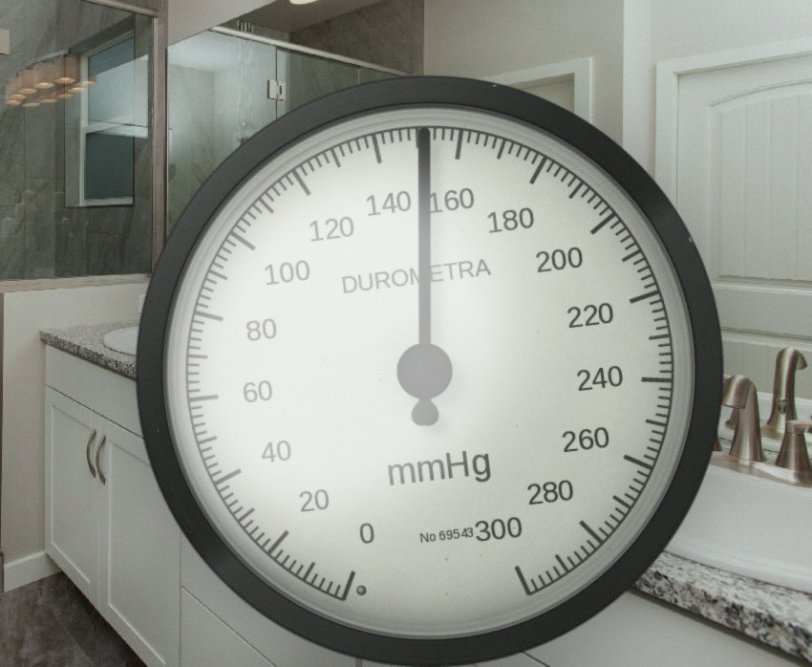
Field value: 152
